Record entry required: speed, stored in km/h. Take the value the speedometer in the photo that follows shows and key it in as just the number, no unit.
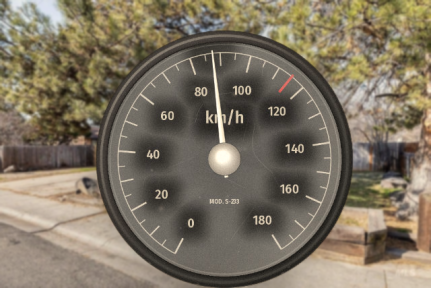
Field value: 87.5
